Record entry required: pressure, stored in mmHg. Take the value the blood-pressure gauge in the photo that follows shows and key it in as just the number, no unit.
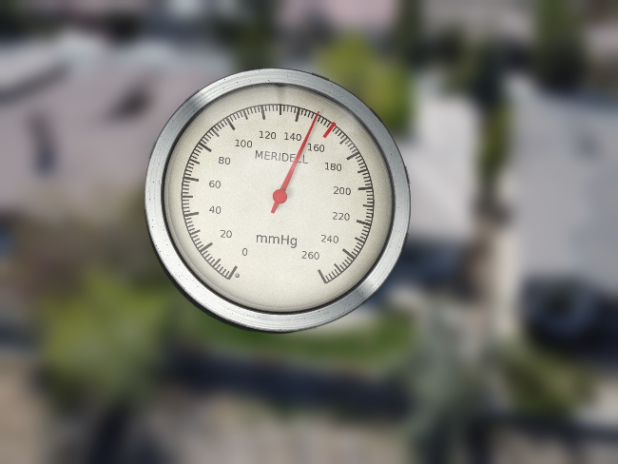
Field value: 150
